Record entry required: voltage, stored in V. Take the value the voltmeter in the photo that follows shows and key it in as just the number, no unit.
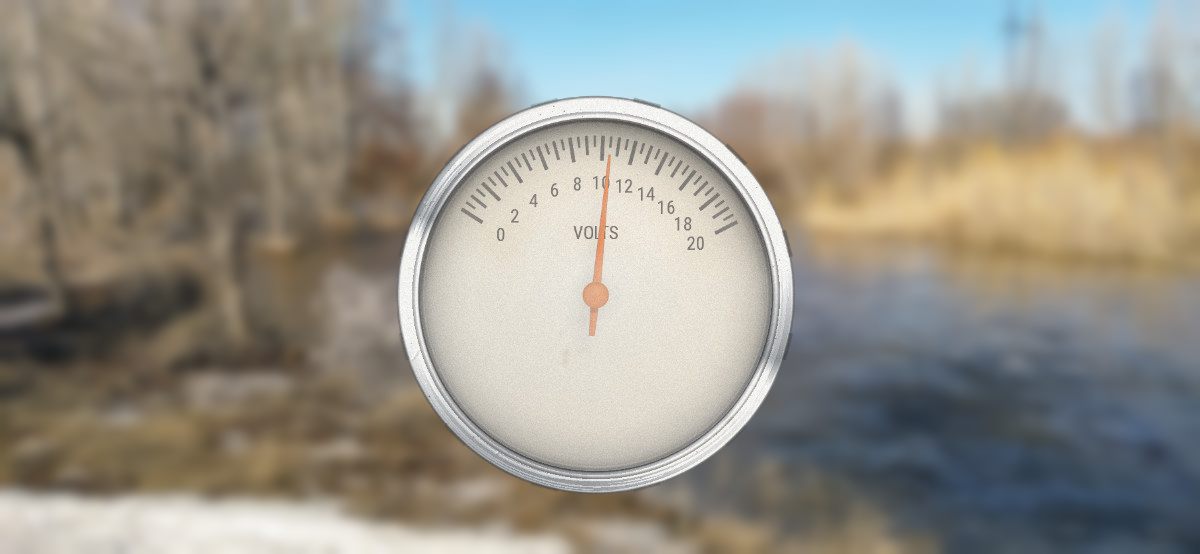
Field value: 10.5
